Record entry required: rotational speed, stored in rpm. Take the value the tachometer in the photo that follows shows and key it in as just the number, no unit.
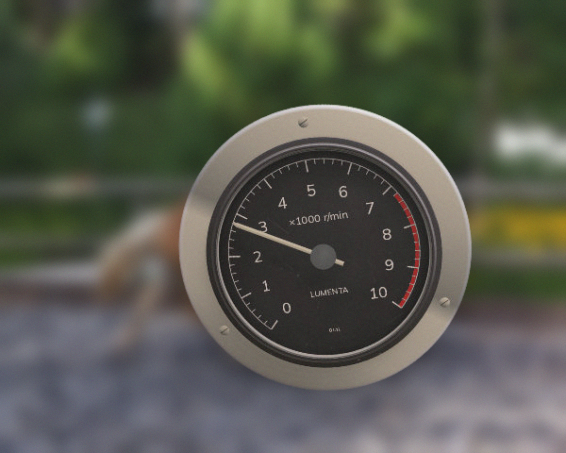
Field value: 2800
